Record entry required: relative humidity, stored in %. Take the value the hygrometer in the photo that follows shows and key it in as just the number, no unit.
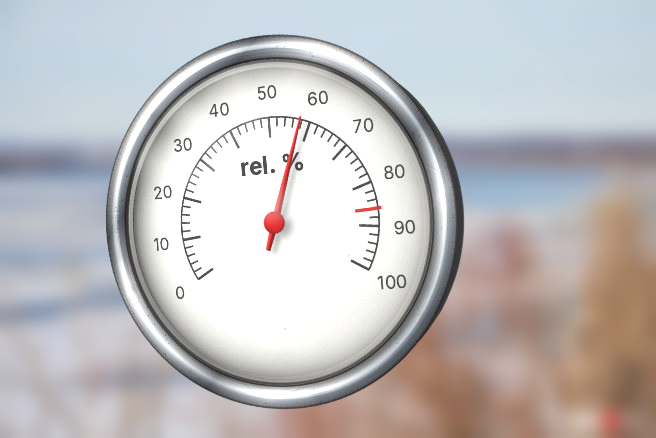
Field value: 58
